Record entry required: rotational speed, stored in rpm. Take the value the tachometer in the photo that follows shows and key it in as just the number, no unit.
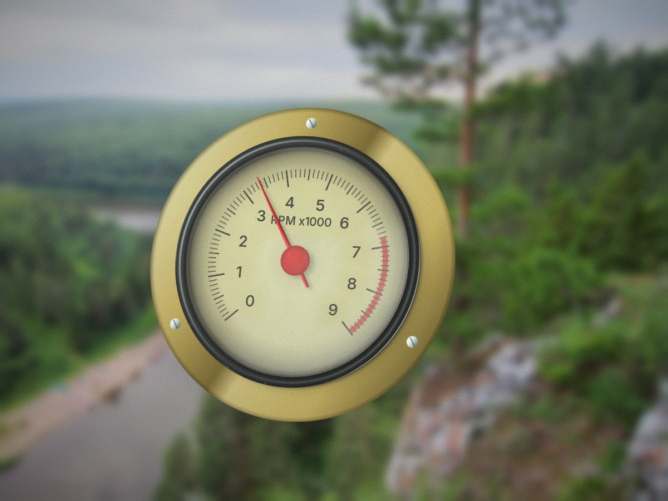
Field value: 3400
